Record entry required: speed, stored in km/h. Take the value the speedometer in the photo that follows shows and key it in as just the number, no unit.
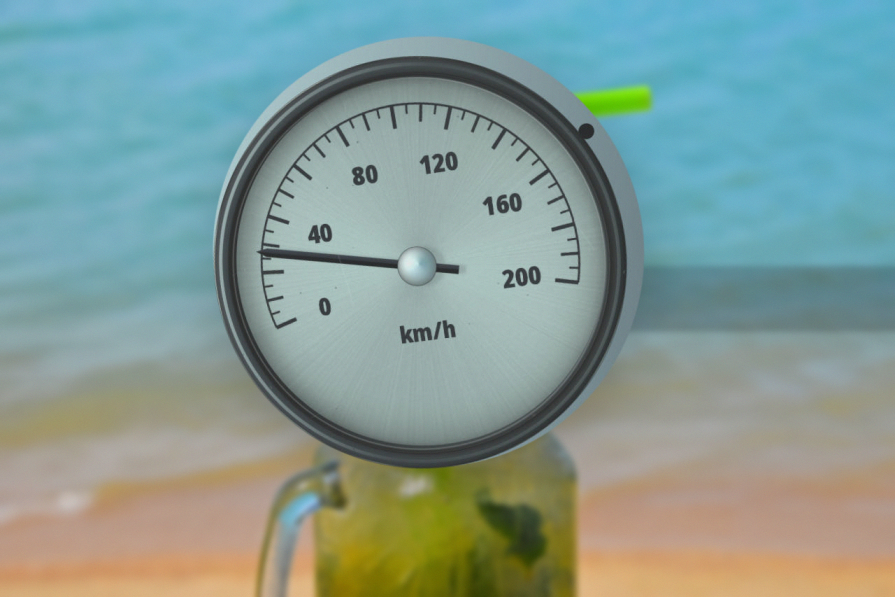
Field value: 27.5
